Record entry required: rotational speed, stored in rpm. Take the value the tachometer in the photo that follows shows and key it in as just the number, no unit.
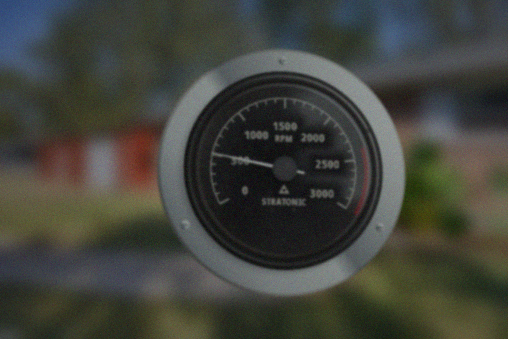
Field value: 500
